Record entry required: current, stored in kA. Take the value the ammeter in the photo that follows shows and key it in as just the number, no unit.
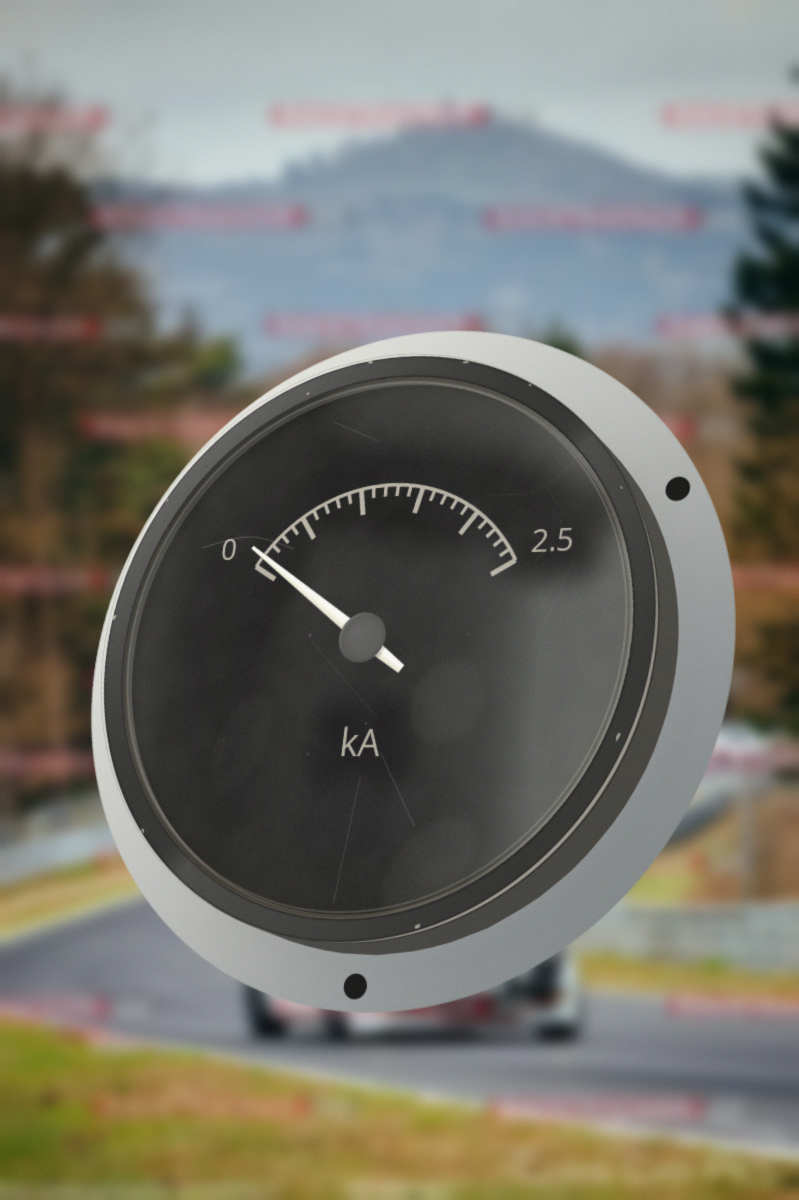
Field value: 0.1
